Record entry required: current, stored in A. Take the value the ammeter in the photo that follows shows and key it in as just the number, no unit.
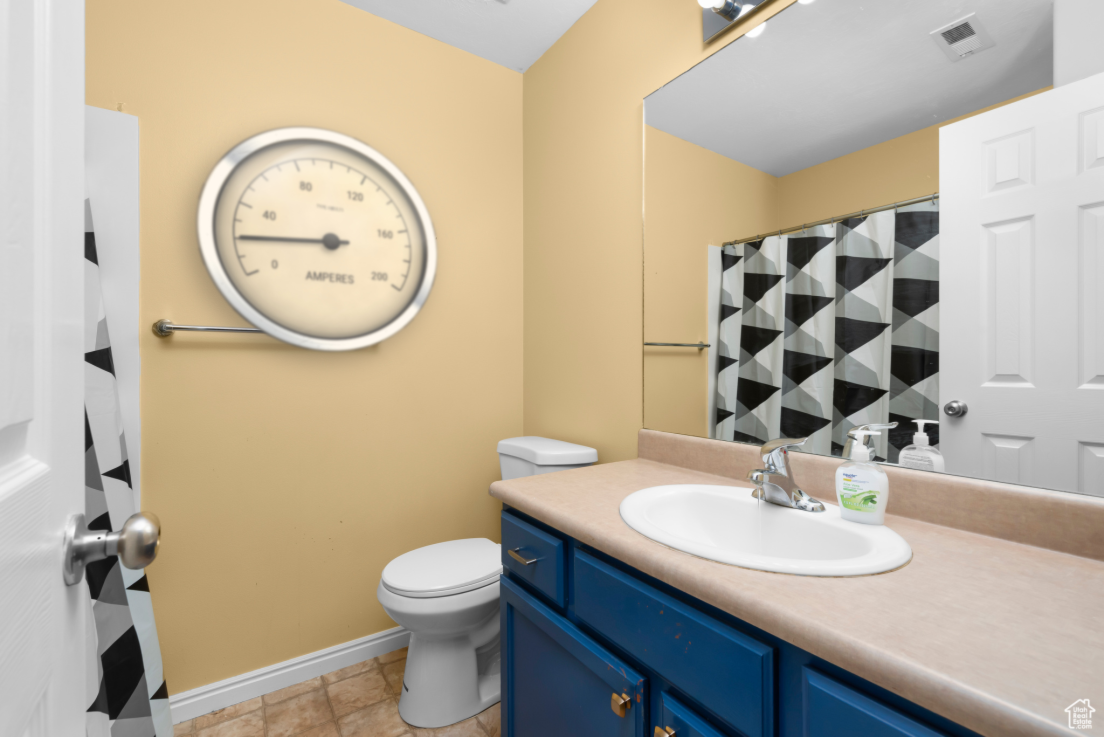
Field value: 20
